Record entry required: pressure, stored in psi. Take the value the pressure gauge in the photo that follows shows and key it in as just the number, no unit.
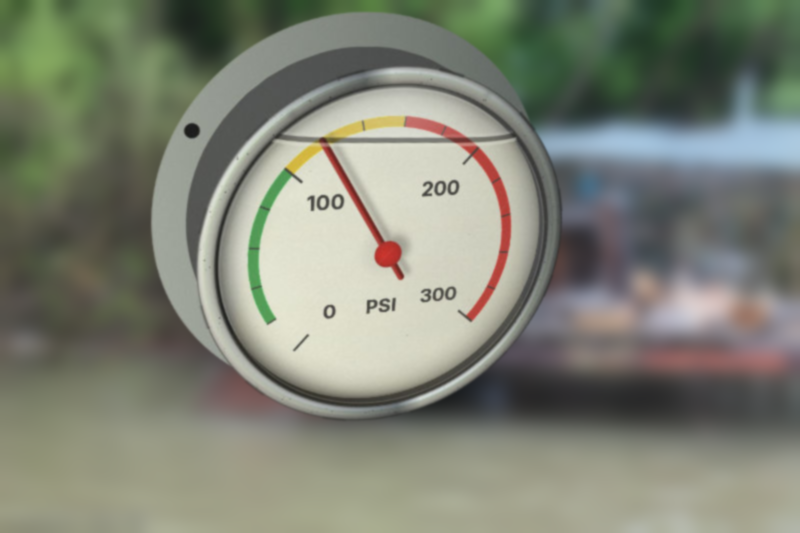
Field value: 120
